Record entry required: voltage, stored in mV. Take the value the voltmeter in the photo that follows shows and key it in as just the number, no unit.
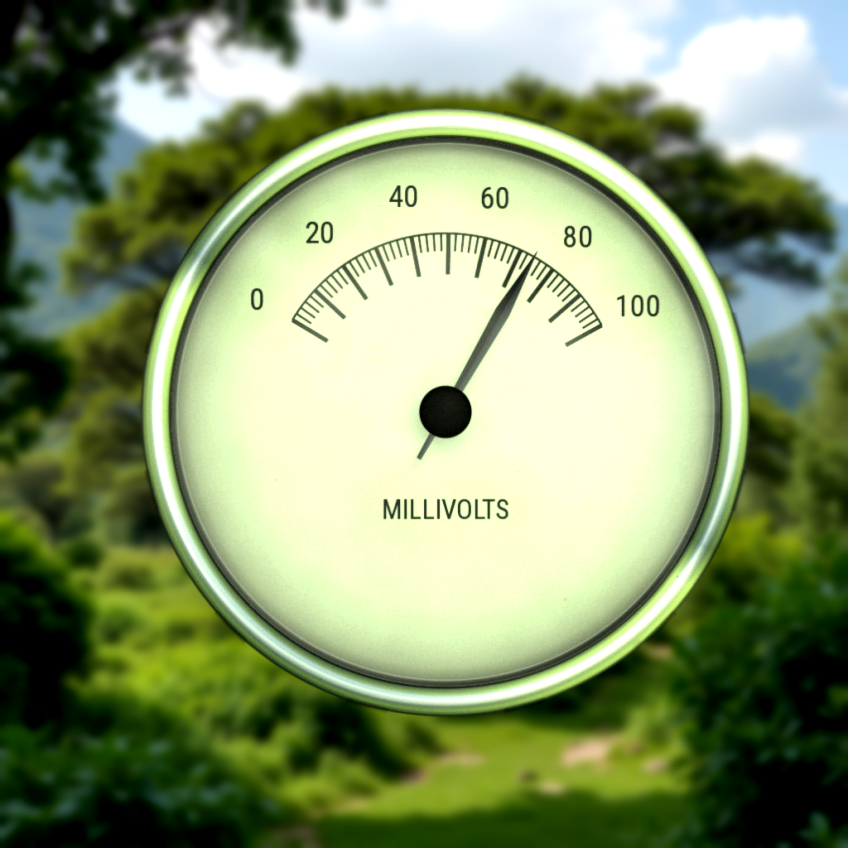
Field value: 74
